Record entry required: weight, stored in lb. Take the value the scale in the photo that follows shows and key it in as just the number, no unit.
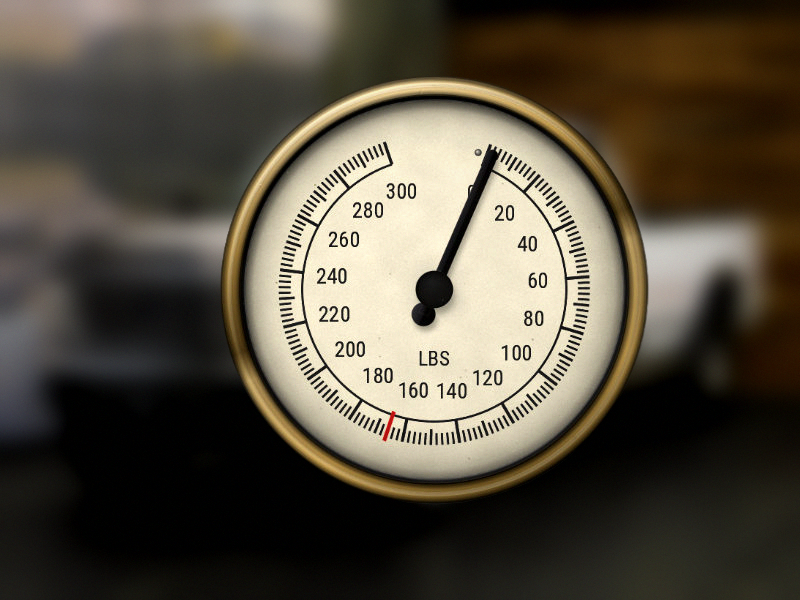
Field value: 2
